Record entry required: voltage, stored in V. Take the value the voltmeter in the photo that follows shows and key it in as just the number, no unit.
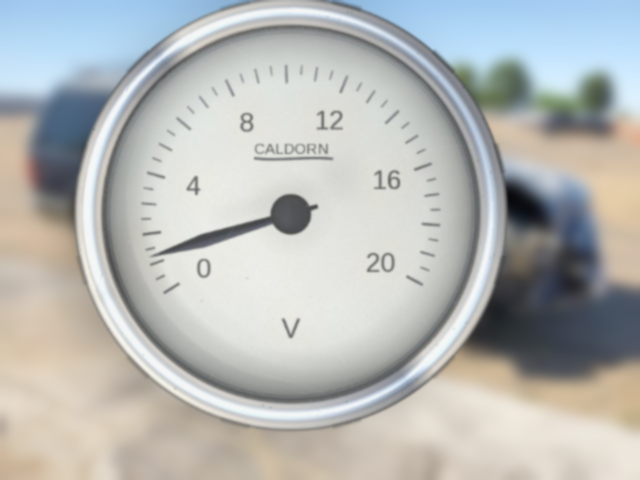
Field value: 1.25
